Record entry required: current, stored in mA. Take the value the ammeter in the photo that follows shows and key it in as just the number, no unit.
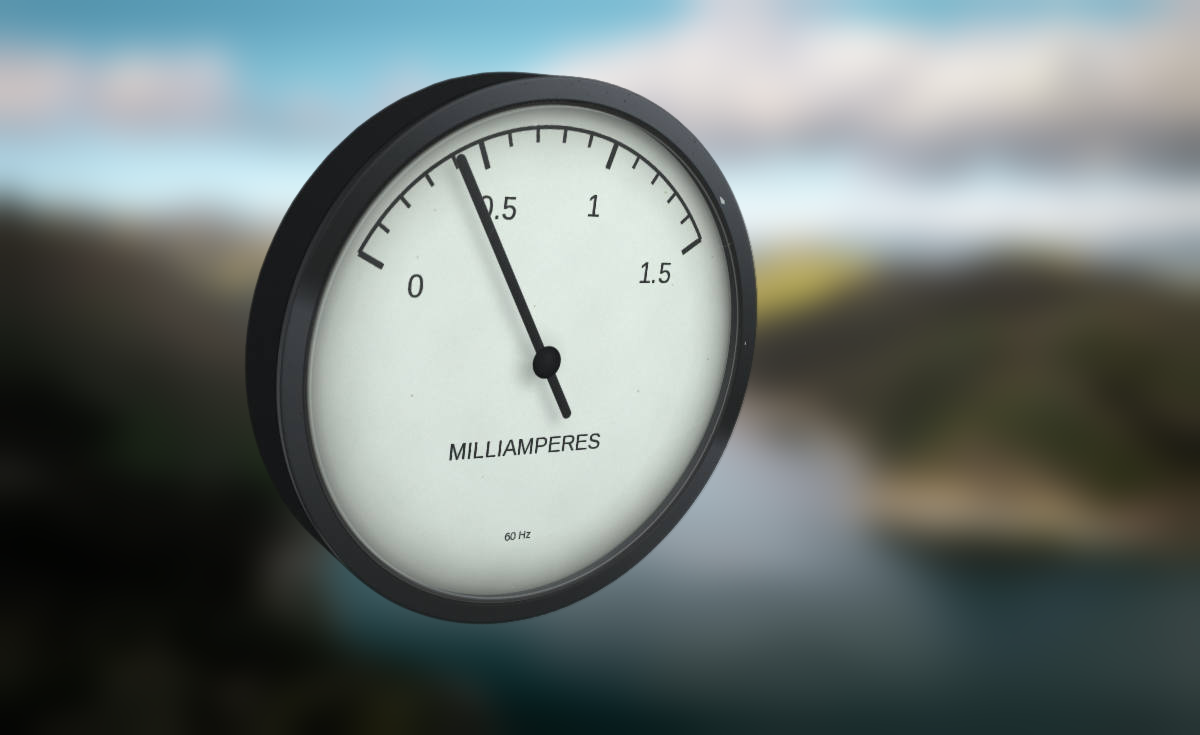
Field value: 0.4
